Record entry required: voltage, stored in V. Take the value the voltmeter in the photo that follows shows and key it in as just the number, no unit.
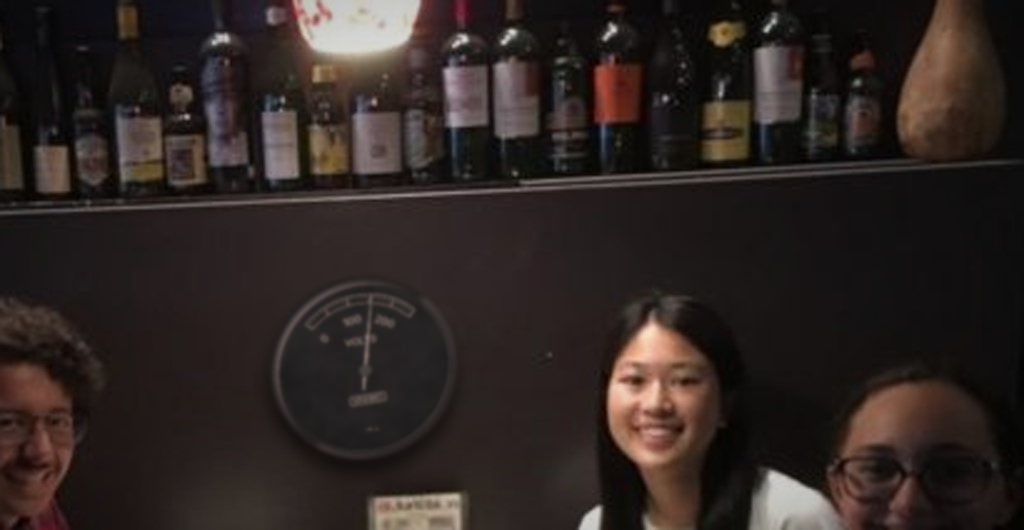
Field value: 150
